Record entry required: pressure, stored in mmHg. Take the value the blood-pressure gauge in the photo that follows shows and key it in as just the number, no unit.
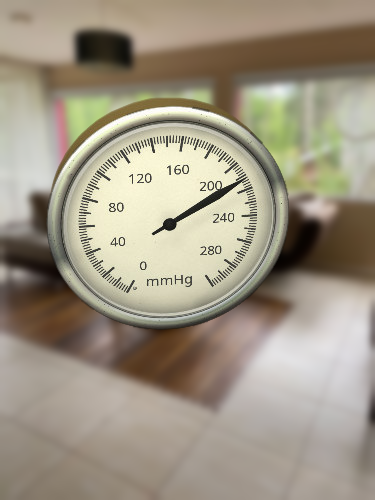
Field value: 210
